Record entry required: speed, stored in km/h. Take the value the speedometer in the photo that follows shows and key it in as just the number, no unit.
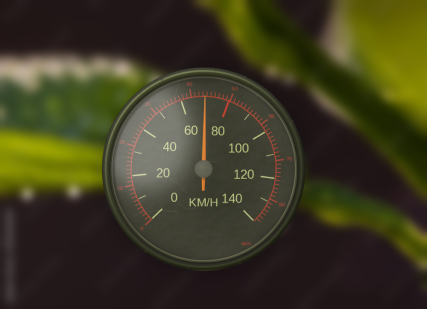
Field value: 70
